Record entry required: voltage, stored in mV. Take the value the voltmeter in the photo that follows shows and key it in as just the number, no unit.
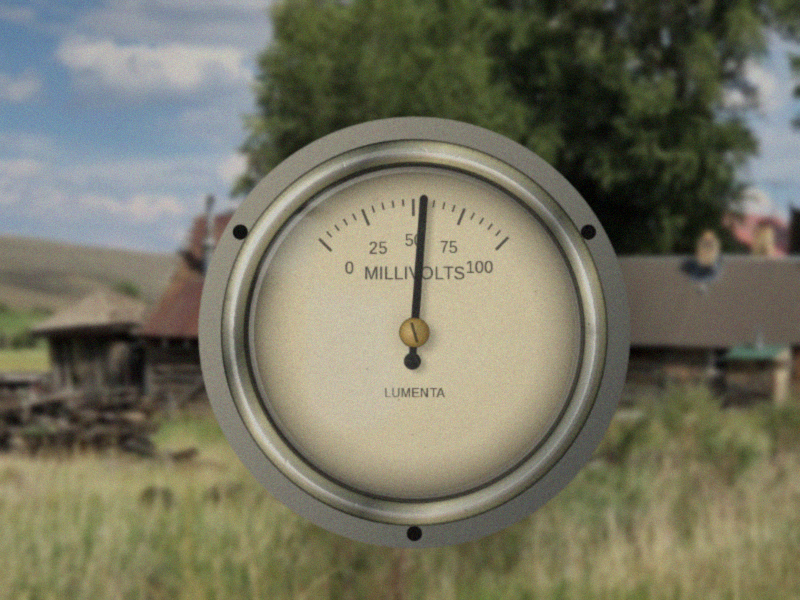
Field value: 55
